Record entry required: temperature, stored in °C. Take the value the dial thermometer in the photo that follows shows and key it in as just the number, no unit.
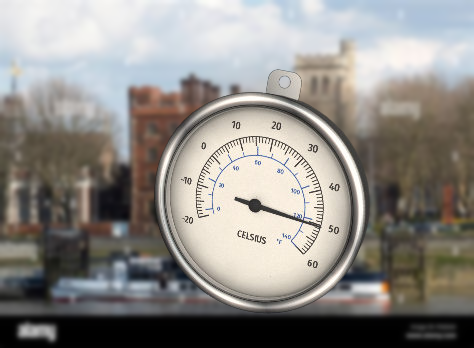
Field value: 50
